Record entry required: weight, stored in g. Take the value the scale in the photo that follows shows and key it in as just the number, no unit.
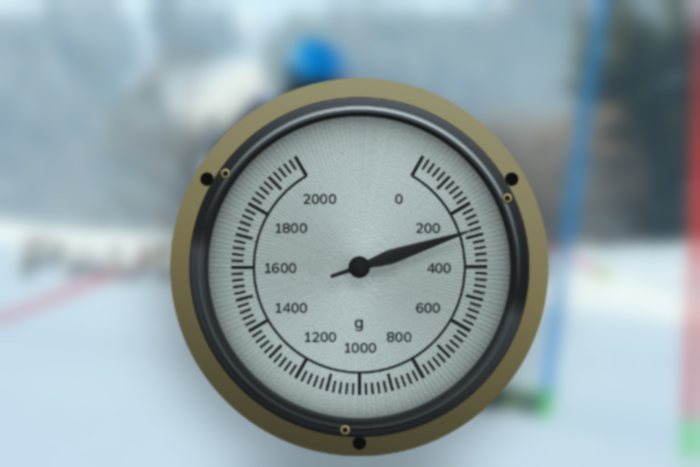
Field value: 280
